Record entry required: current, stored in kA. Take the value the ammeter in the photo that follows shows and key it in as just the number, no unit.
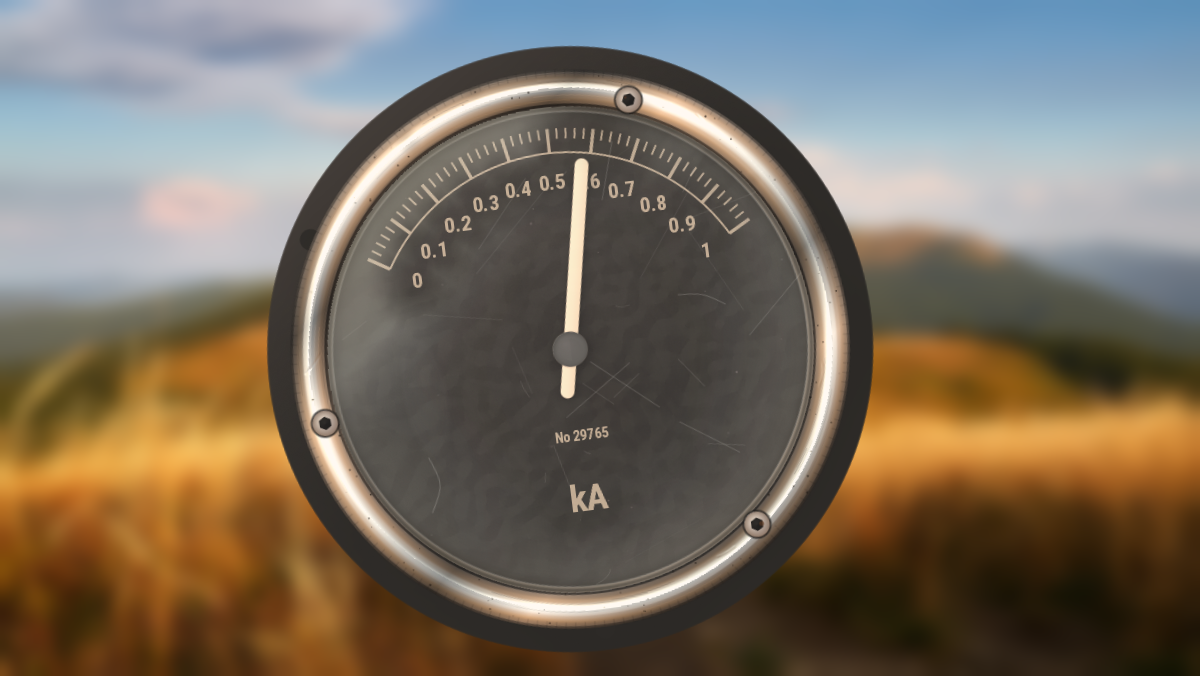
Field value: 0.58
